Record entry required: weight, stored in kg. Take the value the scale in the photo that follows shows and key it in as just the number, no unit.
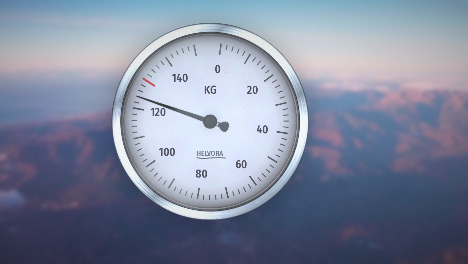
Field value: 124
